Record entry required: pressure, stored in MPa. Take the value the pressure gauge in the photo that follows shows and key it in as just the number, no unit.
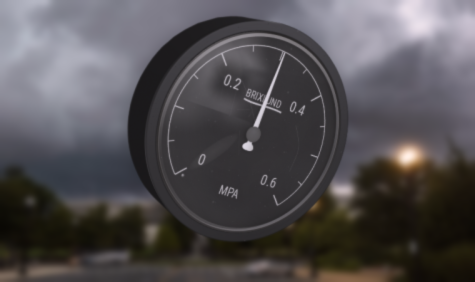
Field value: 0.3
